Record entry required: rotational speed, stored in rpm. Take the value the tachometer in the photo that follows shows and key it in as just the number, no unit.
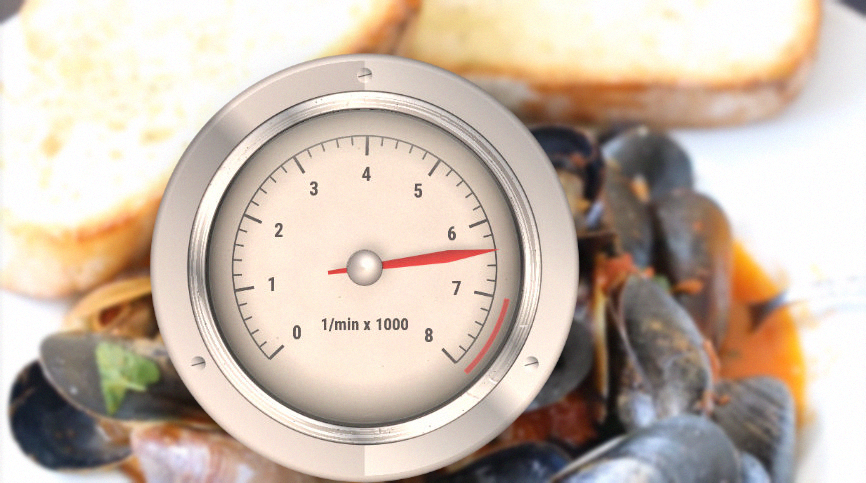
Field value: 6400
